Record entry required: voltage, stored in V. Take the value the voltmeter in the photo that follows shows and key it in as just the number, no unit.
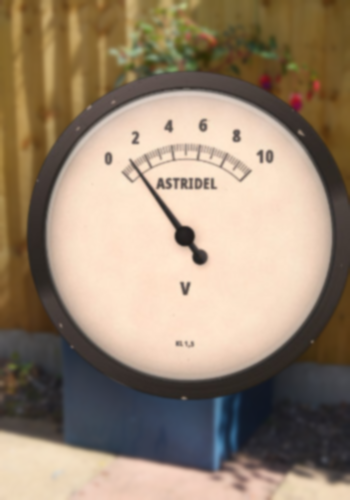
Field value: 1
